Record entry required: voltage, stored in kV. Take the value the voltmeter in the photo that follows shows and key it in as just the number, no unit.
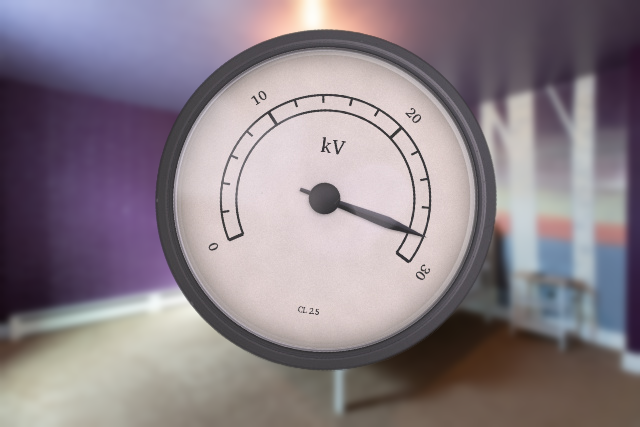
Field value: 28
